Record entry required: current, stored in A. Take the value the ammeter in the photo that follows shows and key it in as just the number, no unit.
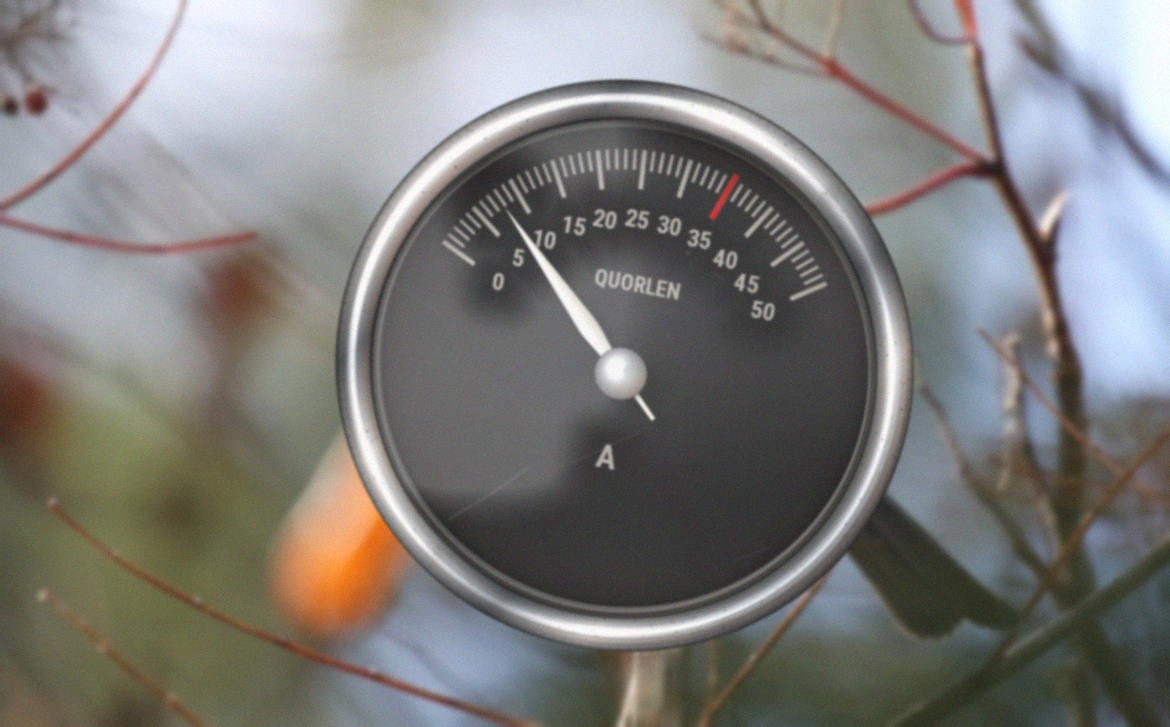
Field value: 8
